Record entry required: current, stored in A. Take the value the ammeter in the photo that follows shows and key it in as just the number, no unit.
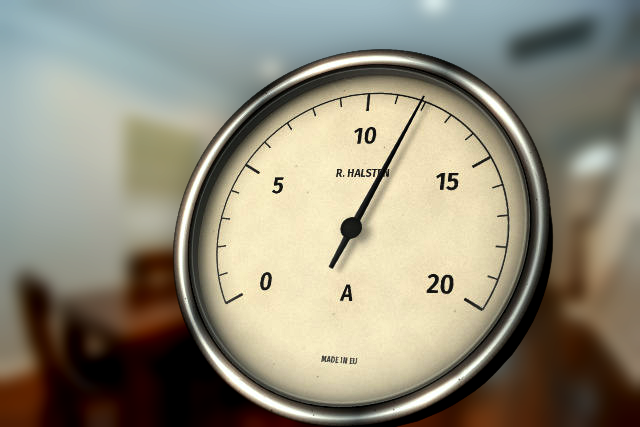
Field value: 12
